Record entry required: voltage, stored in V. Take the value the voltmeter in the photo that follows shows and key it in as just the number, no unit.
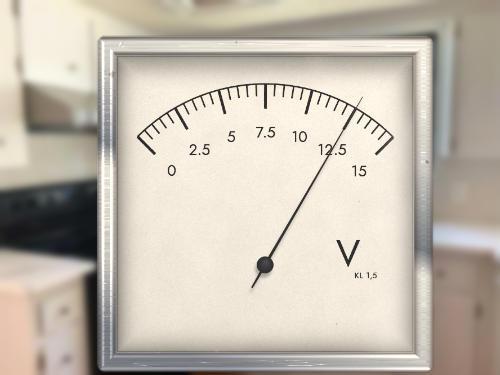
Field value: 12.5
